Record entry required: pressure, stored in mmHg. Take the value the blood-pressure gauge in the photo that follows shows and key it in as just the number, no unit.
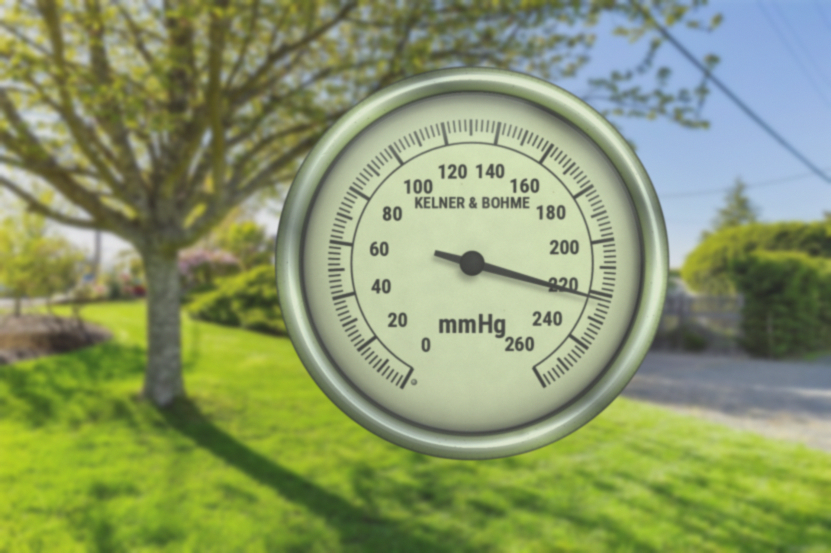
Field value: 222
